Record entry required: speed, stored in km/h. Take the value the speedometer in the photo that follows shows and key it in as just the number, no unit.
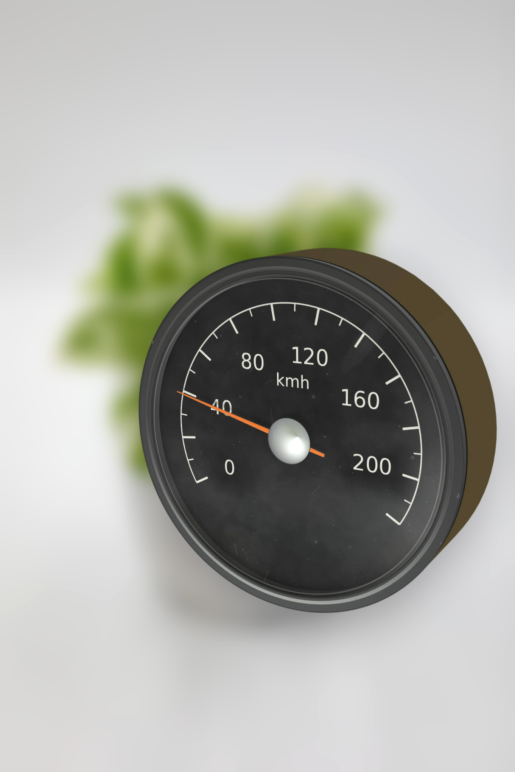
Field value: 40
